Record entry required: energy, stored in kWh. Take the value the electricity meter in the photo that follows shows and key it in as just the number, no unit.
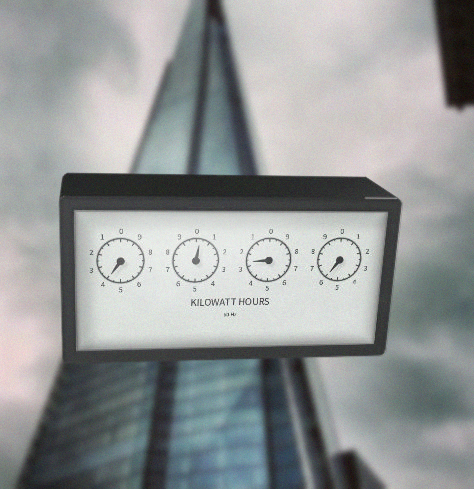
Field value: 4026
